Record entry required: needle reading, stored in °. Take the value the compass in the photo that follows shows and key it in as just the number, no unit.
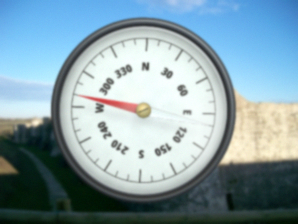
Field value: 280
